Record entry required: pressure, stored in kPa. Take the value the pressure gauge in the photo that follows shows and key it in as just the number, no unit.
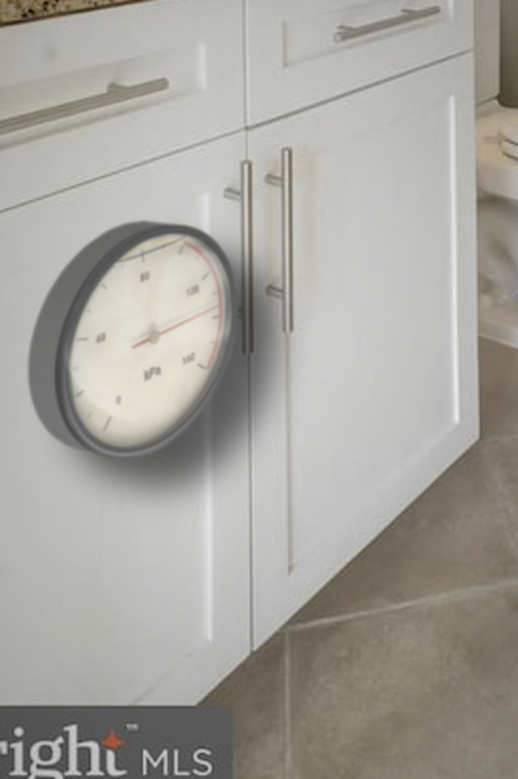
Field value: 135
